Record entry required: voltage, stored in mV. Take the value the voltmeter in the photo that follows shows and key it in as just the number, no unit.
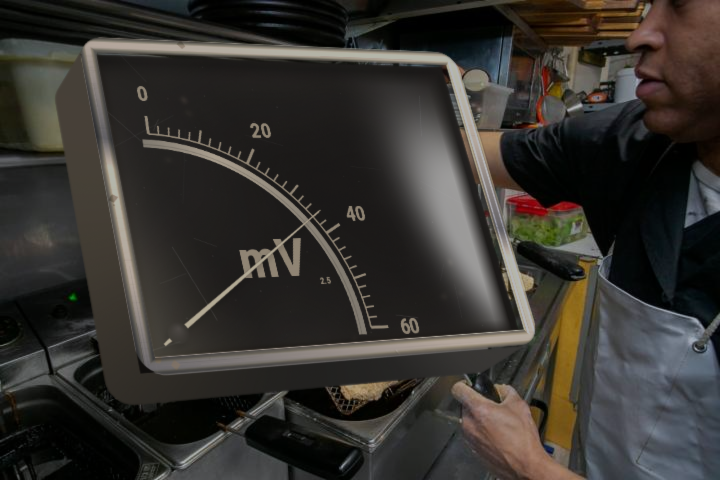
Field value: 36
